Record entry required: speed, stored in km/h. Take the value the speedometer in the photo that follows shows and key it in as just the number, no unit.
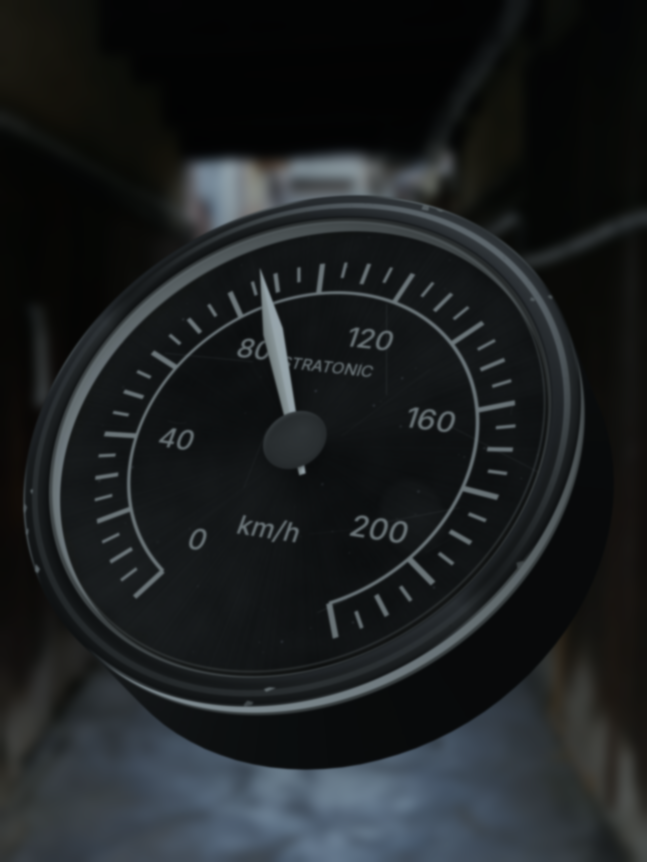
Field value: 87.5
